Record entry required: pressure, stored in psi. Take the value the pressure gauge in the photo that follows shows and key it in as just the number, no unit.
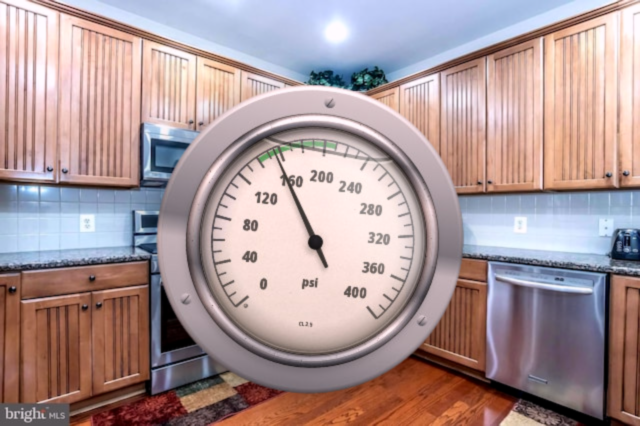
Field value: 155
